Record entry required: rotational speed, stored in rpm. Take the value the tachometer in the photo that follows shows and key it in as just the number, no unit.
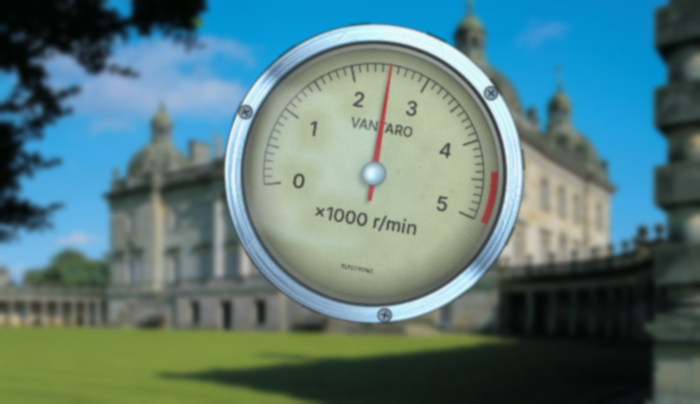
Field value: 2500
